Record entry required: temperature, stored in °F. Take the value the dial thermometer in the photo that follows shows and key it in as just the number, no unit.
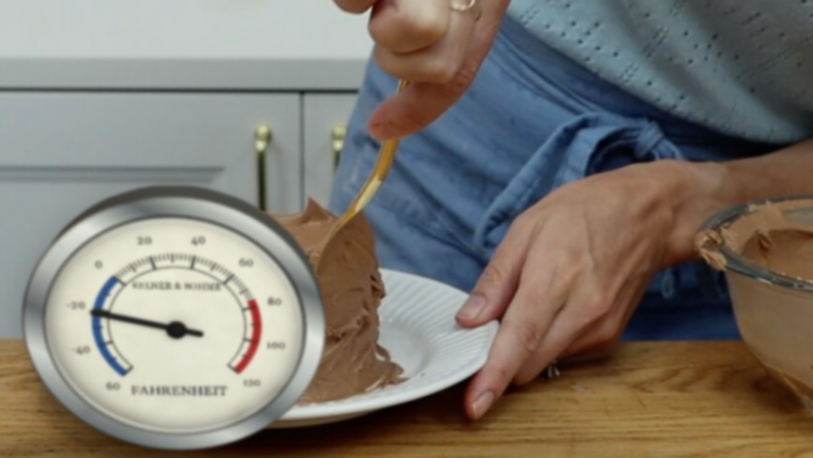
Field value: -20
